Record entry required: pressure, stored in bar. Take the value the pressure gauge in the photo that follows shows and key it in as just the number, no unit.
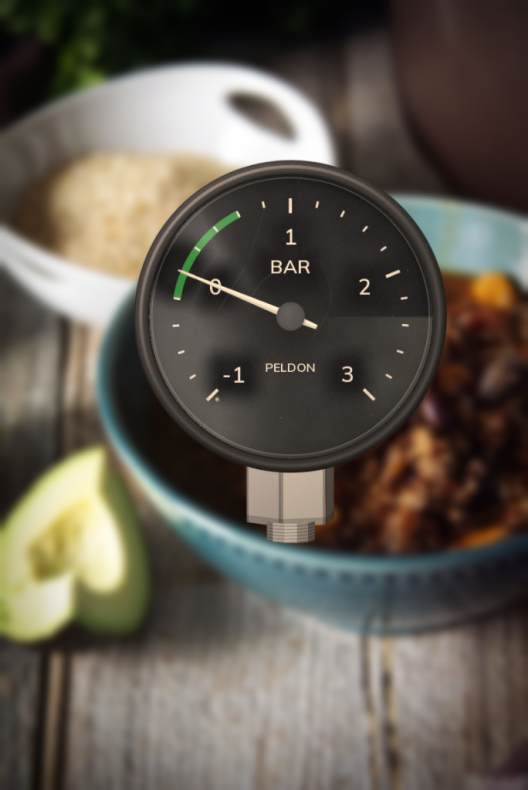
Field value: 0
